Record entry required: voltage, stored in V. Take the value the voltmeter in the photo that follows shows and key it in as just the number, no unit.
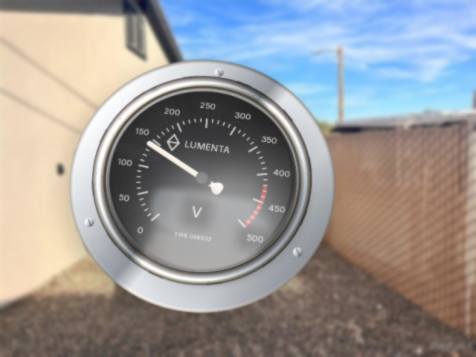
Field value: 140
